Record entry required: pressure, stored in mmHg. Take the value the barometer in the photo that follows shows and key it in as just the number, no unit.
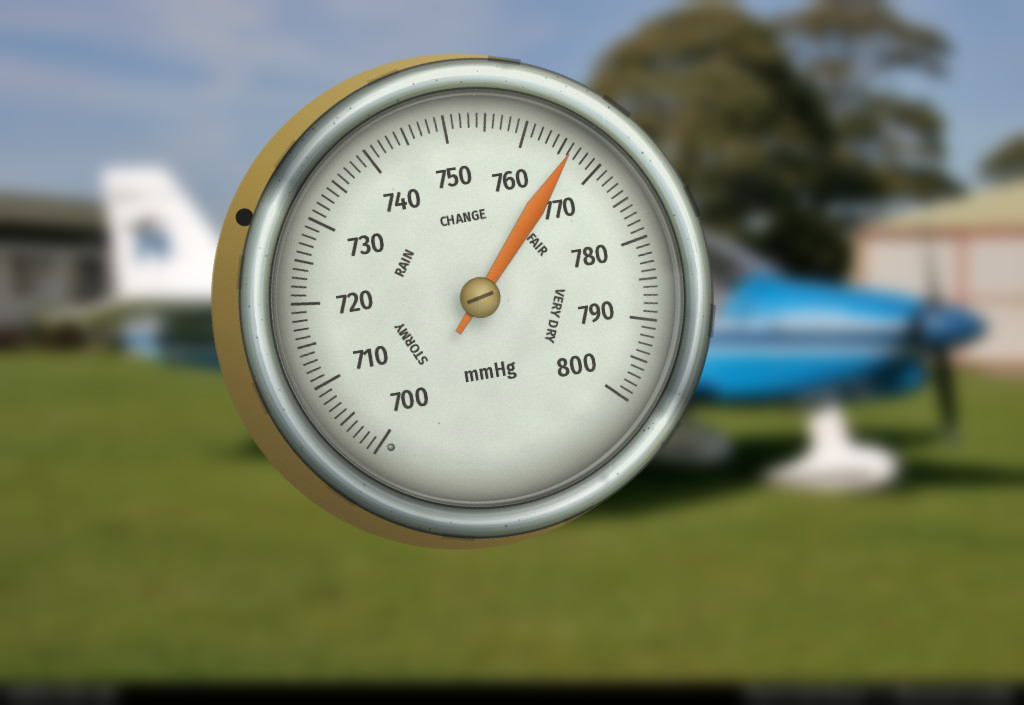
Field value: 766
